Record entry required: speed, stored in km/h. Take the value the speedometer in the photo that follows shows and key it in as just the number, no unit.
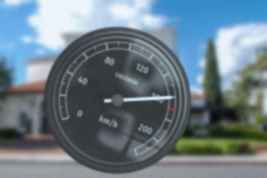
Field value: 160
